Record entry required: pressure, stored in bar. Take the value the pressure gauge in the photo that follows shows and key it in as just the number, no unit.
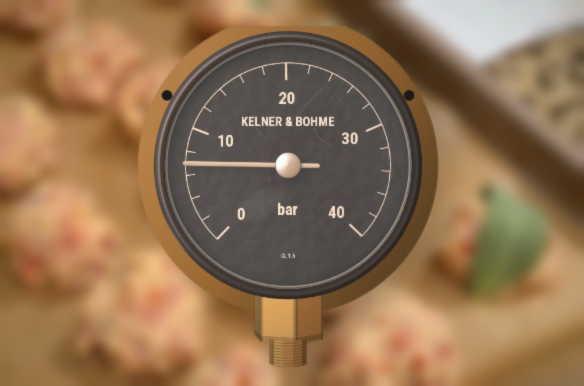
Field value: 7
